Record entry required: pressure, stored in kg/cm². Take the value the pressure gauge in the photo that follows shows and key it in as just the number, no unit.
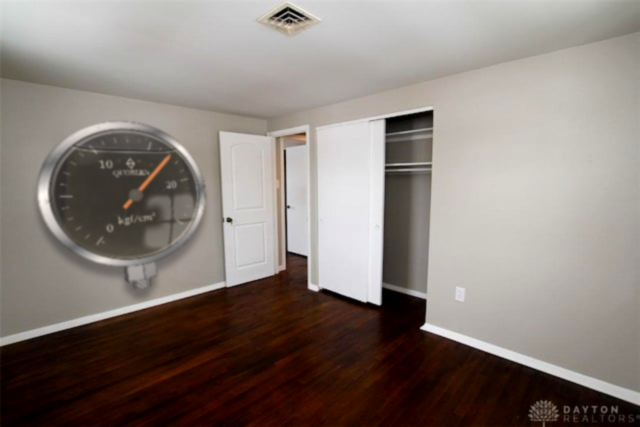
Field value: 17
